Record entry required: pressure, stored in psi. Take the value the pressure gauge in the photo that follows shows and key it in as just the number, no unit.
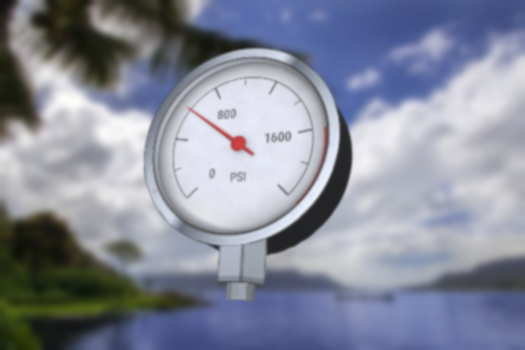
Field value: 600
